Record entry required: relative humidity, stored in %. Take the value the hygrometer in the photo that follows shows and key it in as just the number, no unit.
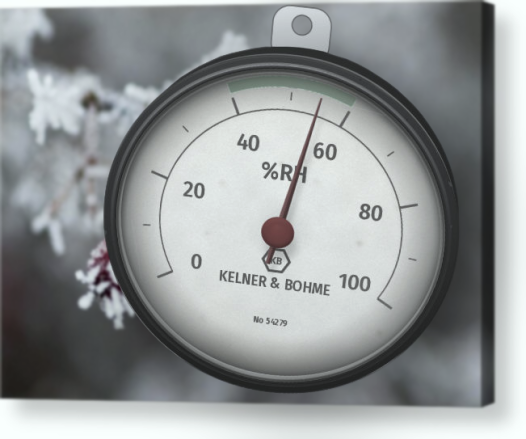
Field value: 55
